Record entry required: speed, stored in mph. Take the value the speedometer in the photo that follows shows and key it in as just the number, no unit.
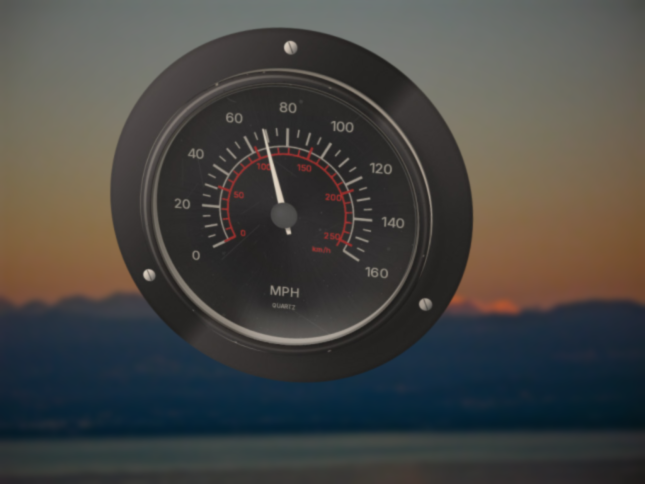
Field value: 70
